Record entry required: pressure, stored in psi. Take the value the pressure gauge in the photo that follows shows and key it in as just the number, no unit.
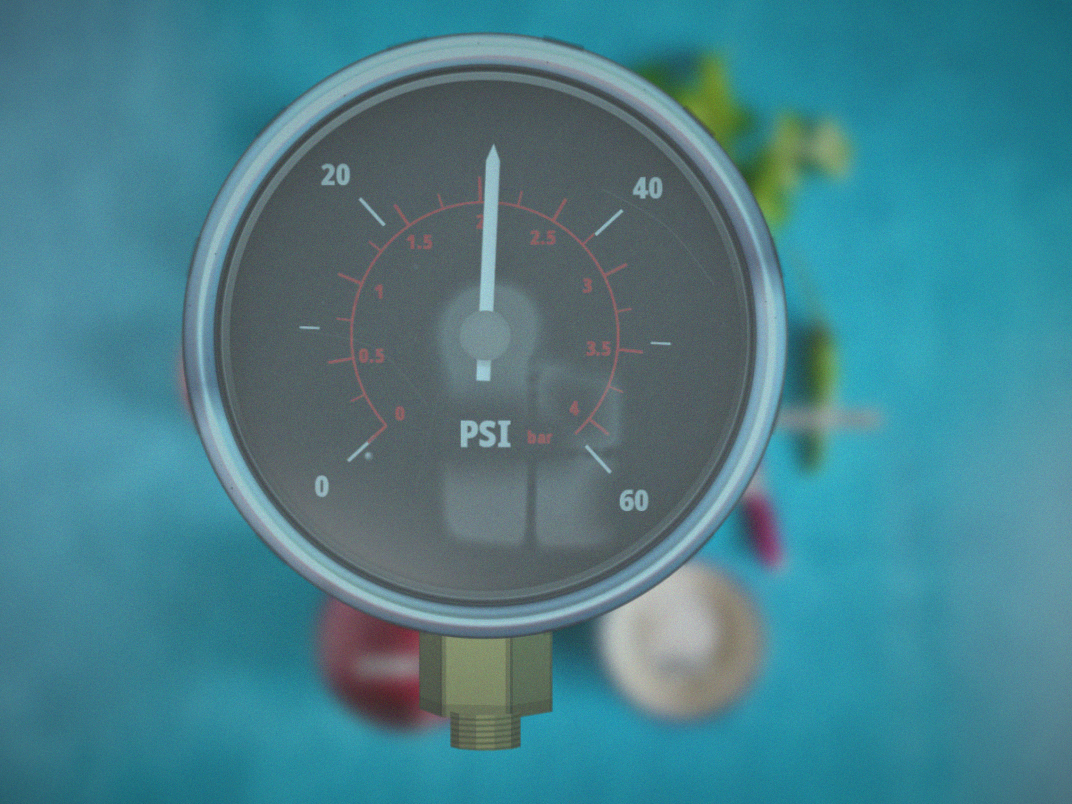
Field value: 30
